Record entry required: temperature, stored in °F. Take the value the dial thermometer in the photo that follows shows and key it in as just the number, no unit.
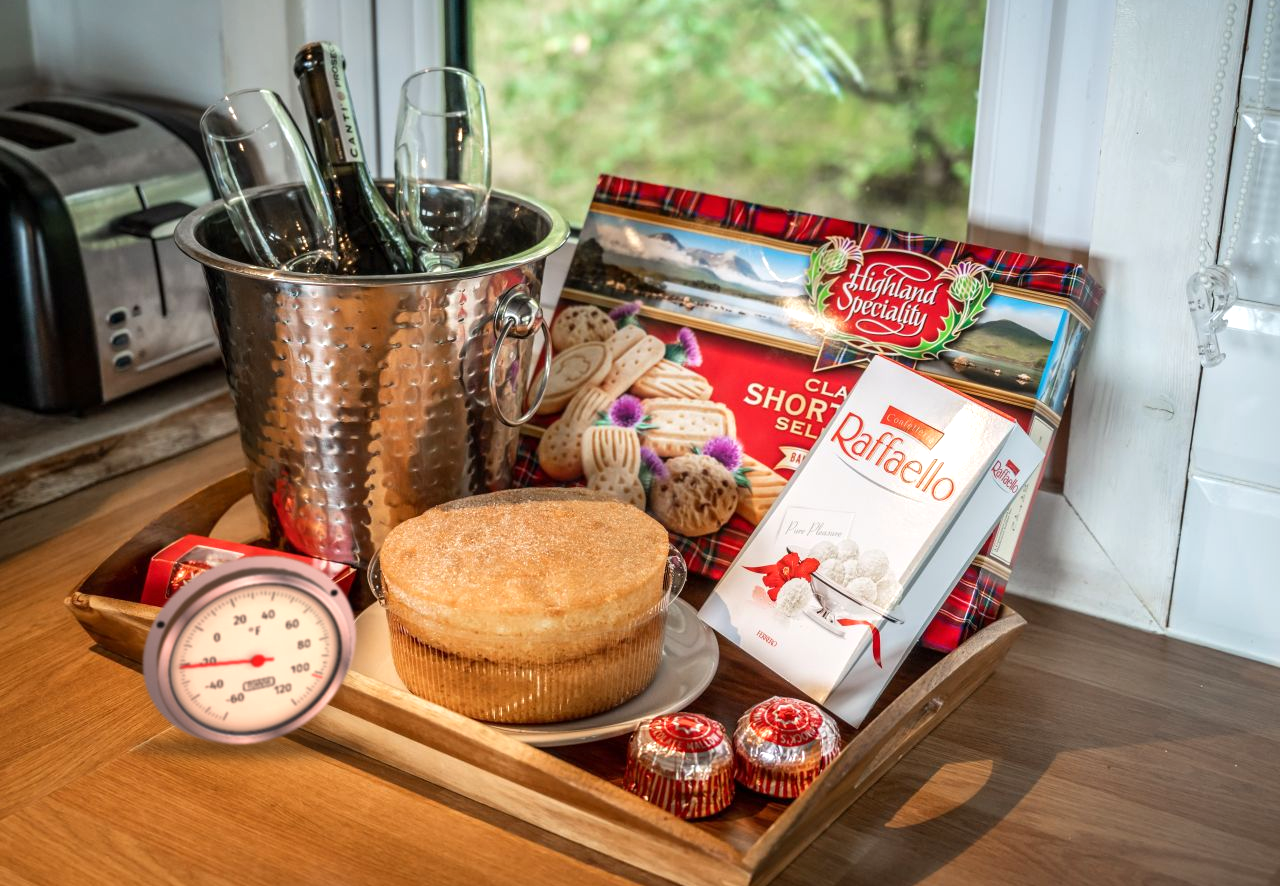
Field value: -20
